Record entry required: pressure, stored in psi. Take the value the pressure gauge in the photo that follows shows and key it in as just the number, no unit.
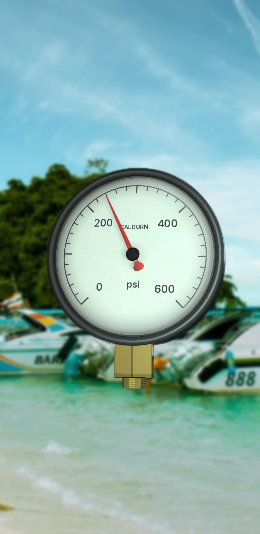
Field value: 240
